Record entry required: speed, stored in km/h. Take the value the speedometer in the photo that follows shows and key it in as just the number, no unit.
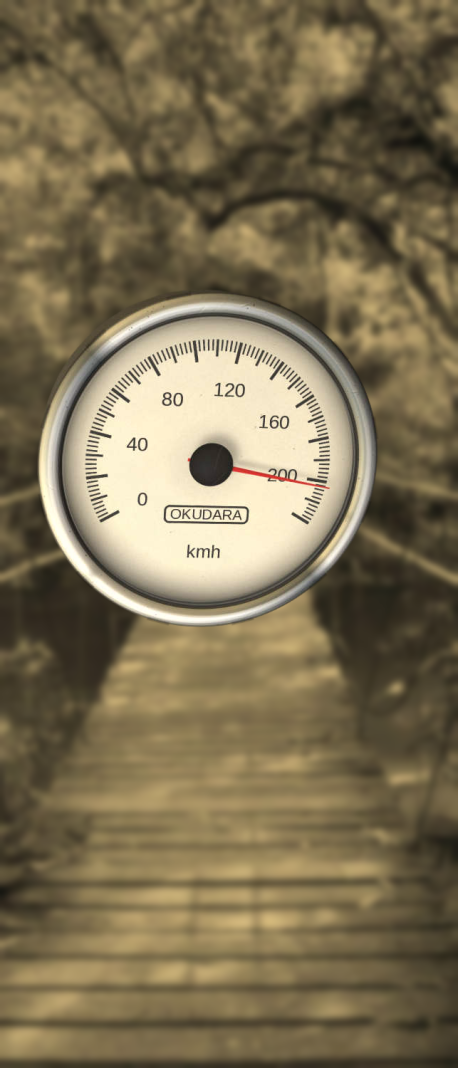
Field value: 202
